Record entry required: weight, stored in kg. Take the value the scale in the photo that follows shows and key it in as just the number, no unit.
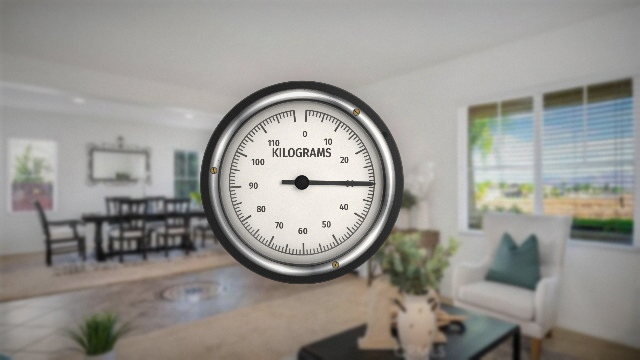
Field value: 30
